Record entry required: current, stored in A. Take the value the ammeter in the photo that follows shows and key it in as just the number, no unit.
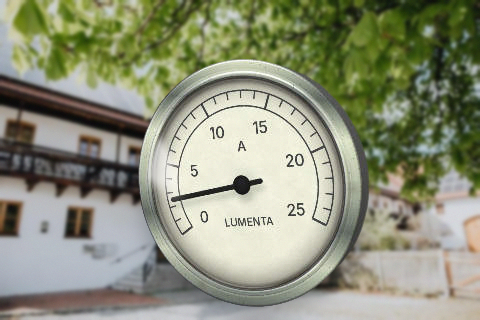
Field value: 2.5
